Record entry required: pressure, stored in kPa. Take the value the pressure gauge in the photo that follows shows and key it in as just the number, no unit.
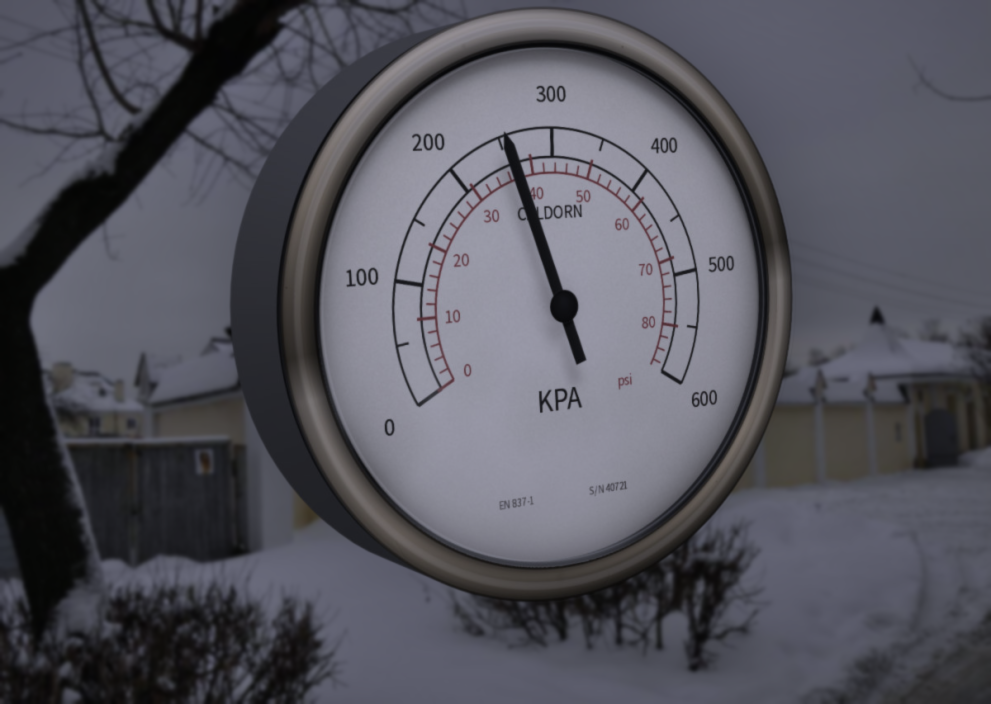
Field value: 250
